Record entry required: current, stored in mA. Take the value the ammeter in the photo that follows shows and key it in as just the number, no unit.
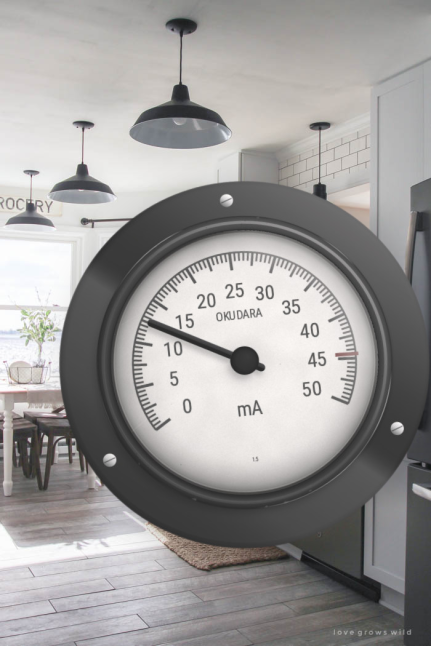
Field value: 12.5
